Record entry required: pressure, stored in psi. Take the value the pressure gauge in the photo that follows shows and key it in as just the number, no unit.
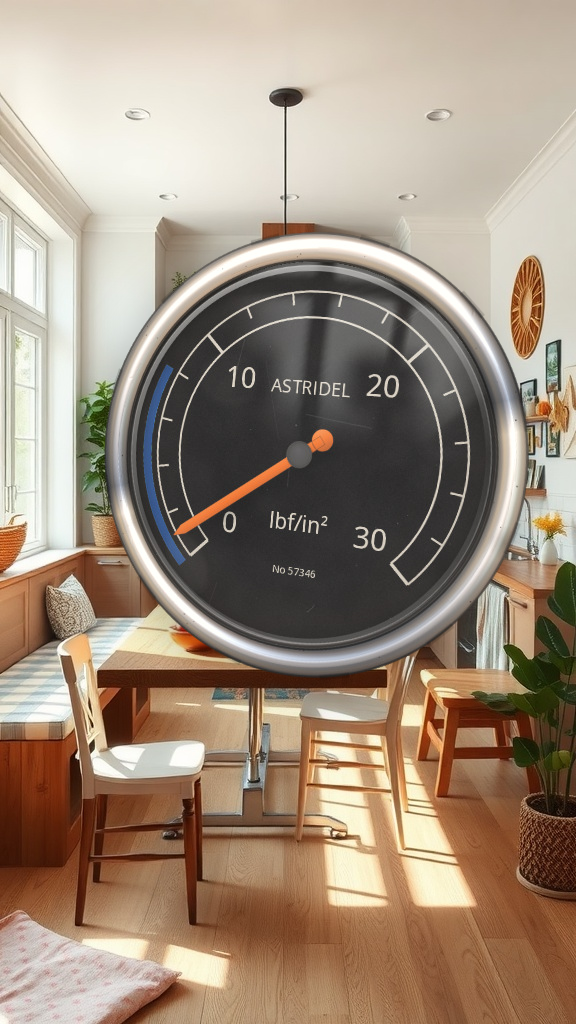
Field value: 1
